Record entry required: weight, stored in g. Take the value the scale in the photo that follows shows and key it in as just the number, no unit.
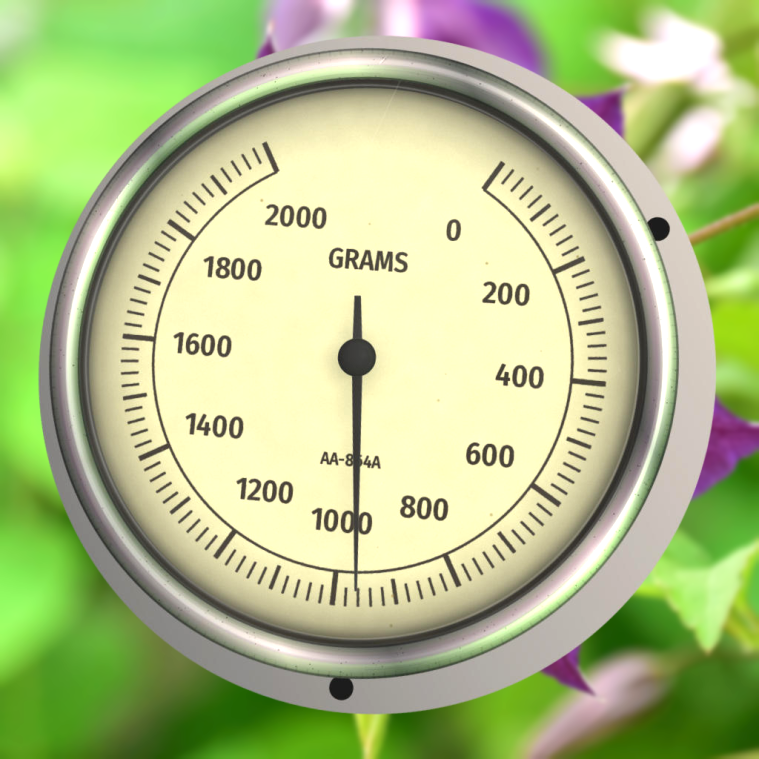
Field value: 960
